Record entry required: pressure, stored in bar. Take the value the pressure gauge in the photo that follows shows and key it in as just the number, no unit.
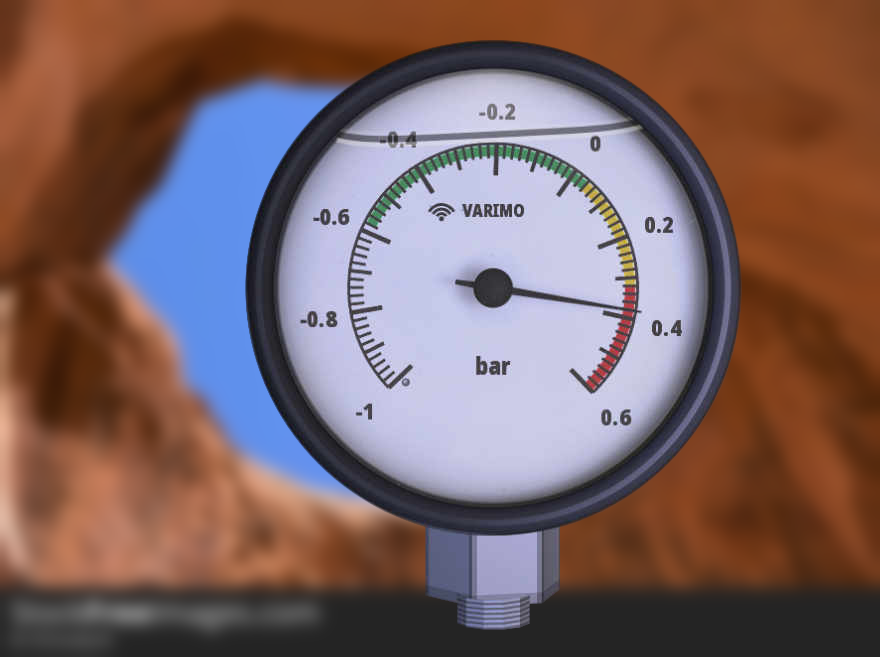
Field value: 0.38
